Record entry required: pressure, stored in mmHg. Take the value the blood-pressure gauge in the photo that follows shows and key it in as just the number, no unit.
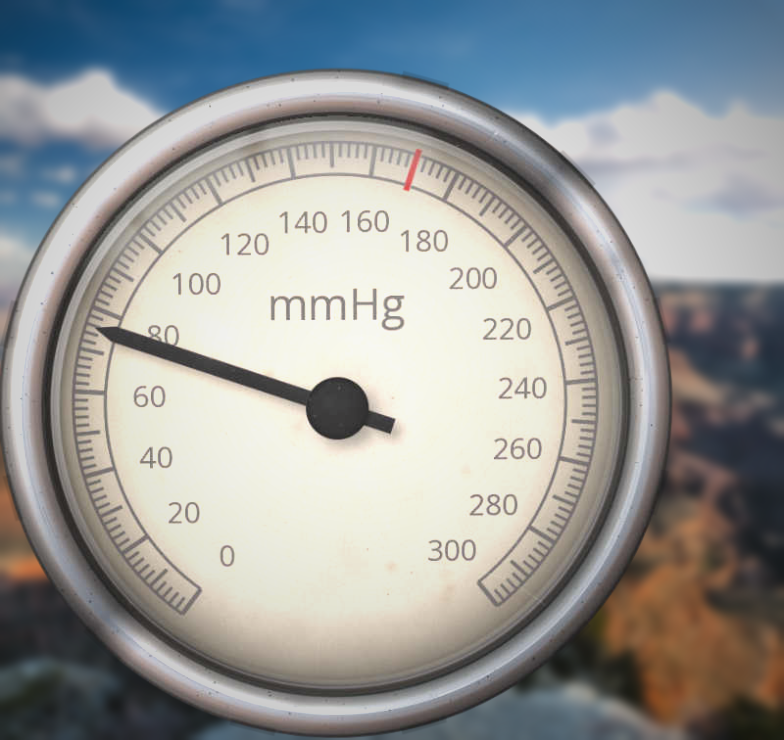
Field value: 76
